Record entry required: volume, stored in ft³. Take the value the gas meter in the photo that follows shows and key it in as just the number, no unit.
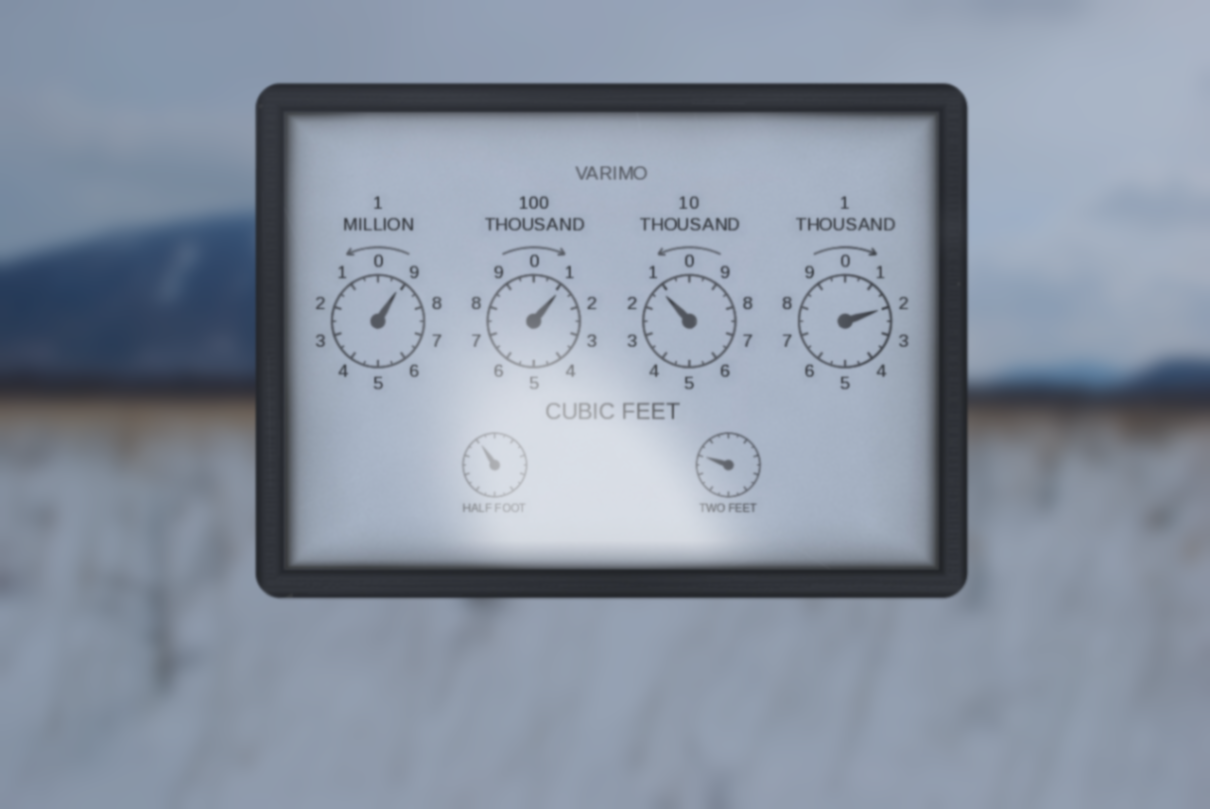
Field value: 911200
